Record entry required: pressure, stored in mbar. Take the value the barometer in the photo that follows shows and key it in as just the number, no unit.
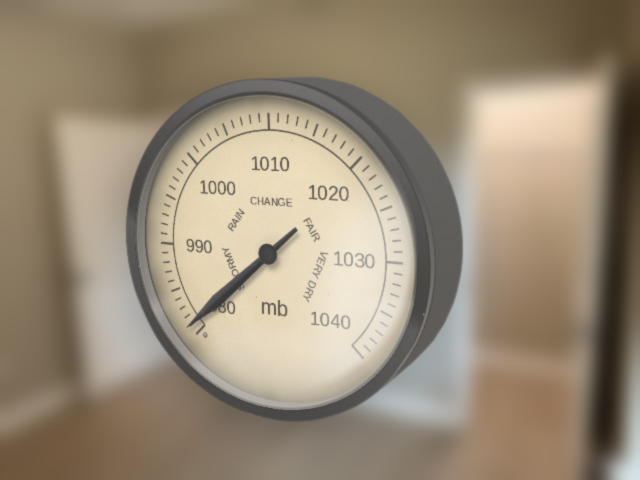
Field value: 981
